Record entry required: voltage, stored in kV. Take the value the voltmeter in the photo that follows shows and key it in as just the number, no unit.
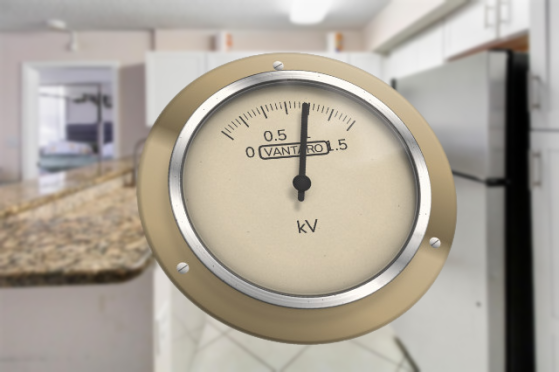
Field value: 0.95
